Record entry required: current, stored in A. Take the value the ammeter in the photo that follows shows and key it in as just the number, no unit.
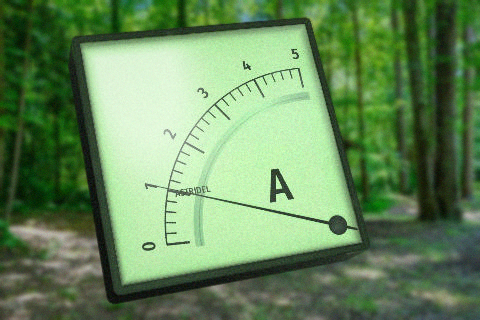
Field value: 1
